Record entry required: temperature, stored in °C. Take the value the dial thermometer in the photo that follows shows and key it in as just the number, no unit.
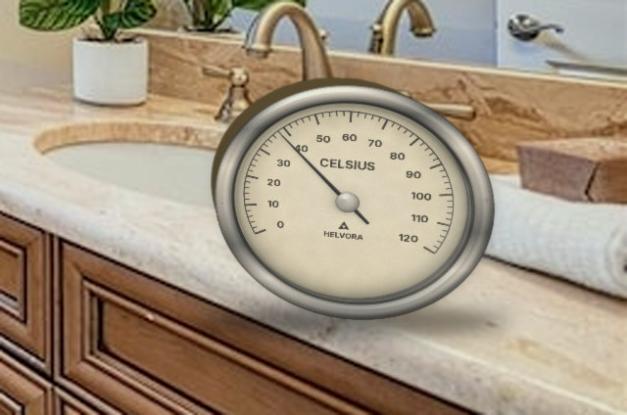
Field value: 38
